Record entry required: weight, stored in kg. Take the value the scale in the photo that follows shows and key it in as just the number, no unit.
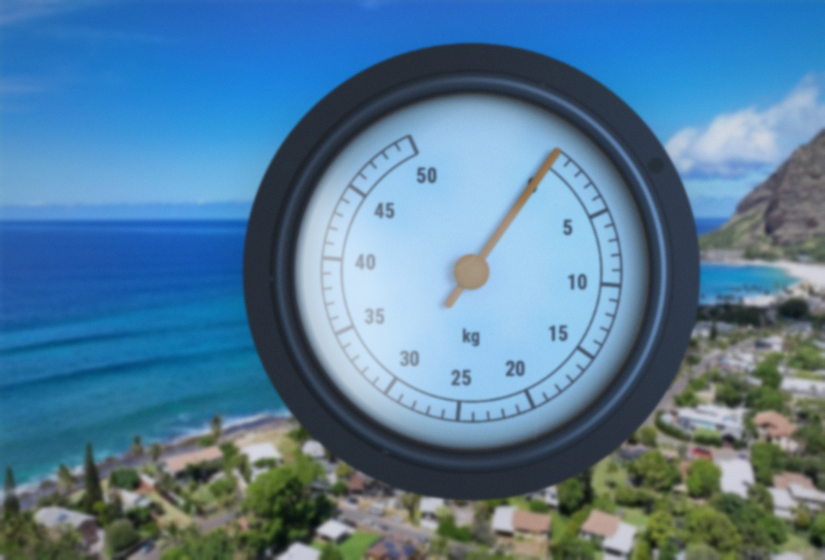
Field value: 0
